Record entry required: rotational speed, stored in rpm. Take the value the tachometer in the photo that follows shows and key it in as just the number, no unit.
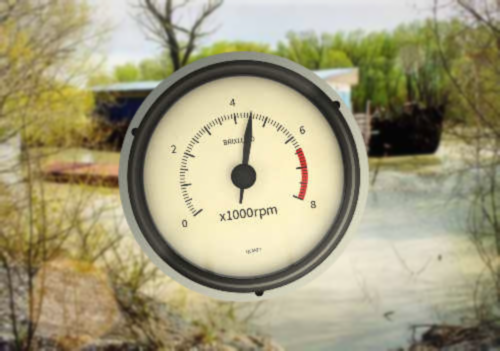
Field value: 4500
